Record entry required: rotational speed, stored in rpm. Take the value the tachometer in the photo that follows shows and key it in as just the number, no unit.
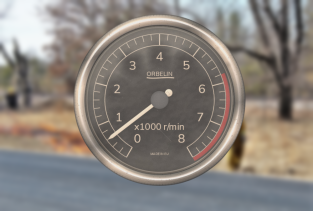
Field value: 600
